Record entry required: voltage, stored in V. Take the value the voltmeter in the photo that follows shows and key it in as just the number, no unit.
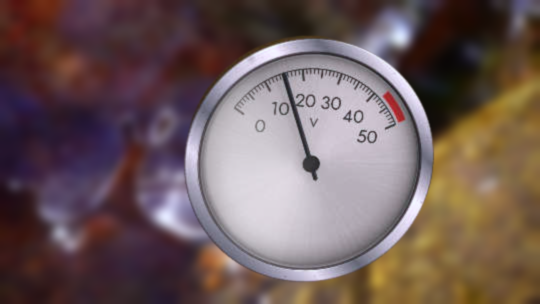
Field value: 15
